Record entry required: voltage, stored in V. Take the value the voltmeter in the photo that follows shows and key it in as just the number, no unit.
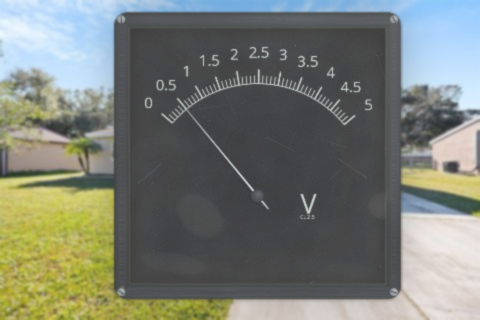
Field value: 0.5
